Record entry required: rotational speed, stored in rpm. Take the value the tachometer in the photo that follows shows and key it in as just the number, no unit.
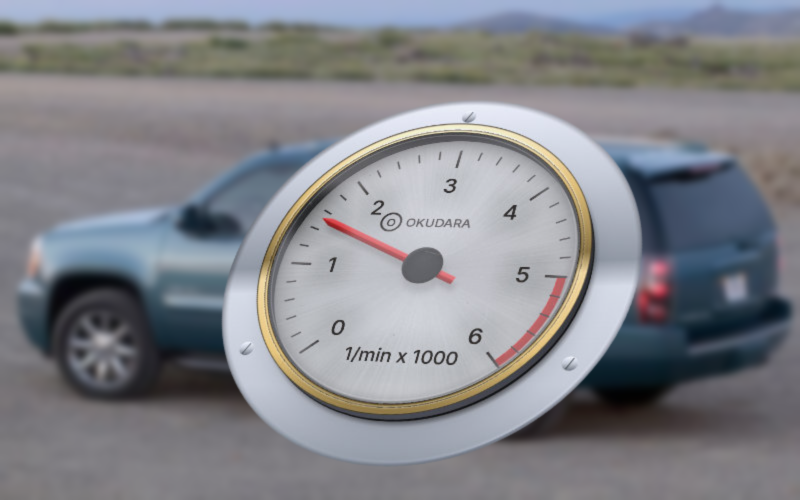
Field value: 1500
